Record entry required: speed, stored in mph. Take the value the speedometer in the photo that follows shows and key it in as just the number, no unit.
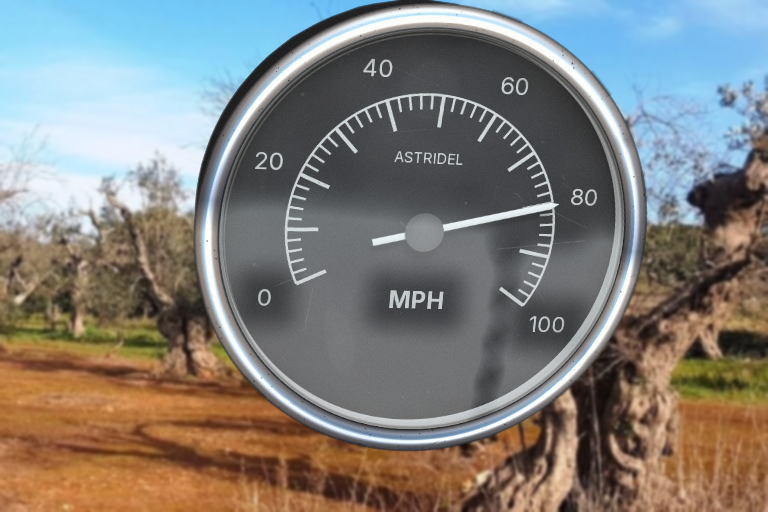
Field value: 80
